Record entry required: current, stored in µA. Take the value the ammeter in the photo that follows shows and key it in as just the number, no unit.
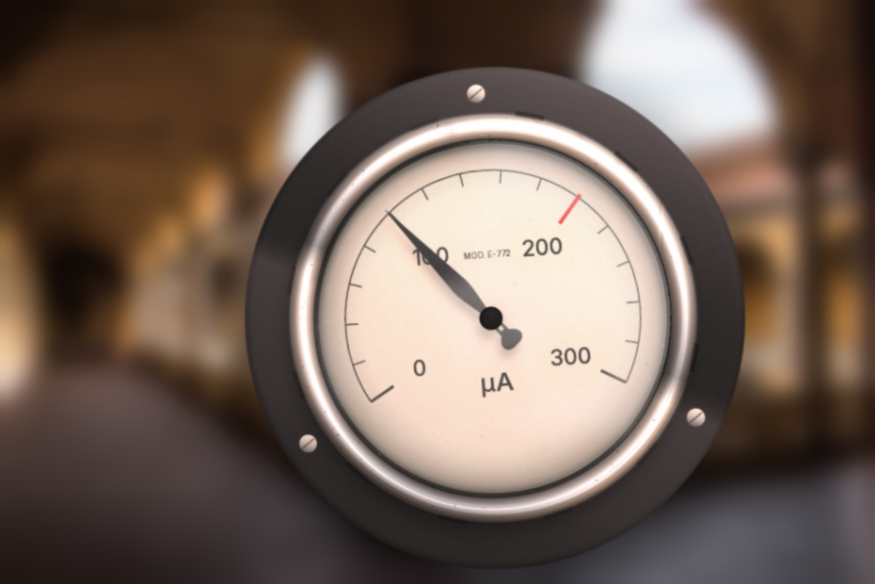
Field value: 100
